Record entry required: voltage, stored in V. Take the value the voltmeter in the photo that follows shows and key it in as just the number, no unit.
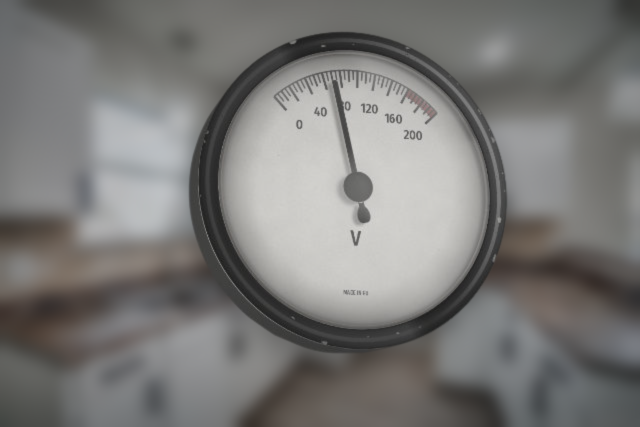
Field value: 70
